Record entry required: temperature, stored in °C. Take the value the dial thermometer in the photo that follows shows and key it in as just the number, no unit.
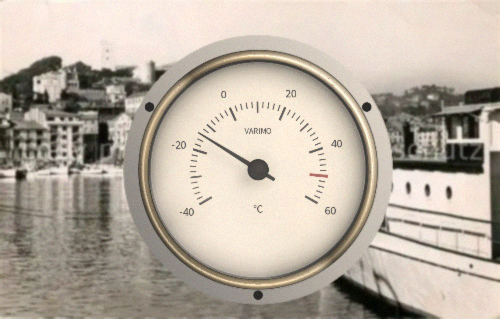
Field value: -14
